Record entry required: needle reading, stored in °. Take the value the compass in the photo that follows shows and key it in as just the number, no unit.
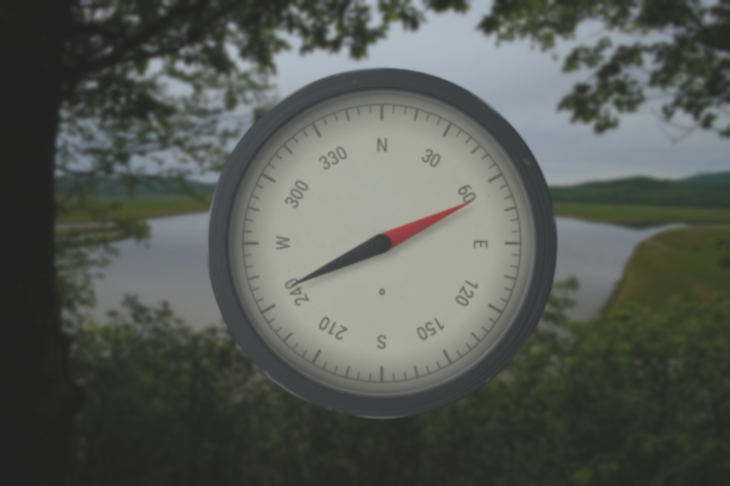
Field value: 65
